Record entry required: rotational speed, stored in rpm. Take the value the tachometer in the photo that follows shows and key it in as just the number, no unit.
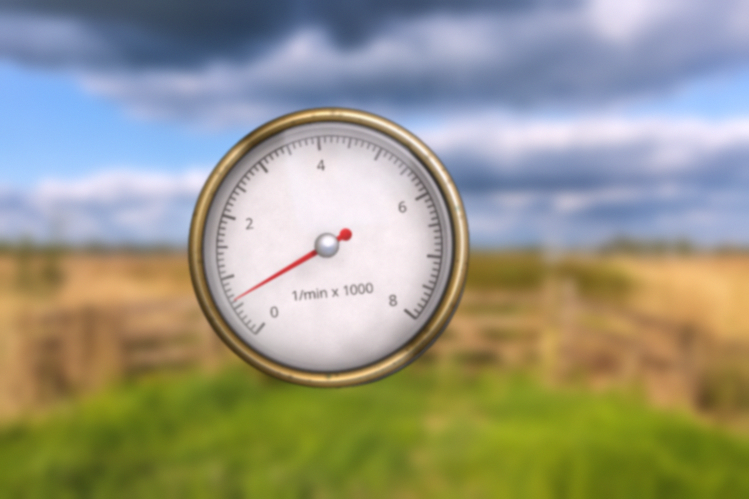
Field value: 600
